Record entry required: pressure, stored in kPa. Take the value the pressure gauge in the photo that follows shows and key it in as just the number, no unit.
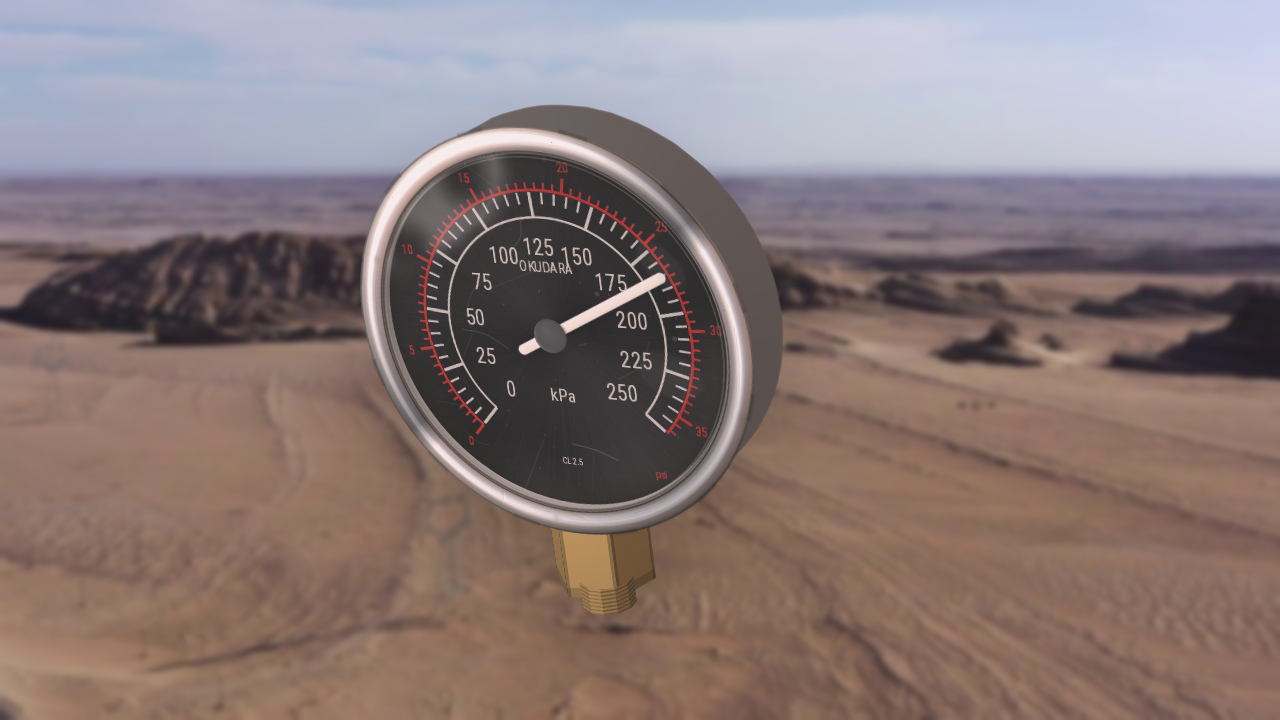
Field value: 185
